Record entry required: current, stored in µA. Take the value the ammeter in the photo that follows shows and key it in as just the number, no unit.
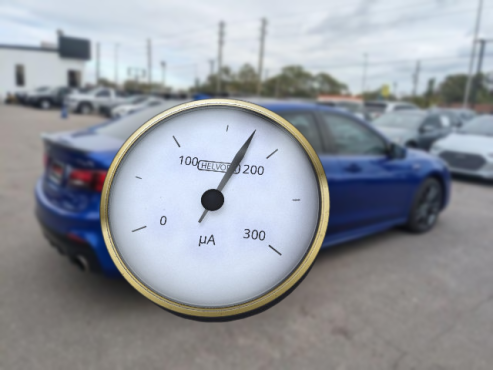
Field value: 175
